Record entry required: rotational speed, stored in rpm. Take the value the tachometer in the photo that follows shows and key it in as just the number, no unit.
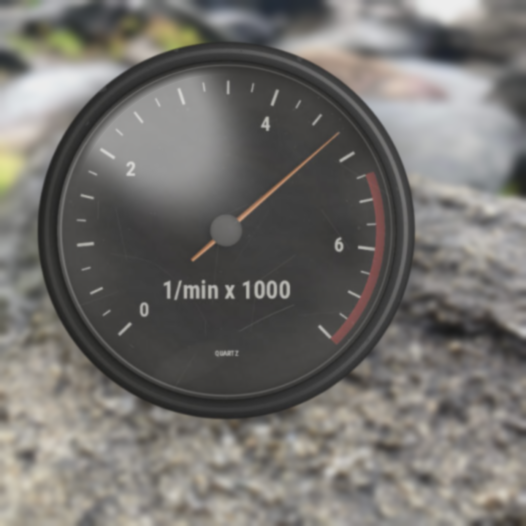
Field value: 4750
